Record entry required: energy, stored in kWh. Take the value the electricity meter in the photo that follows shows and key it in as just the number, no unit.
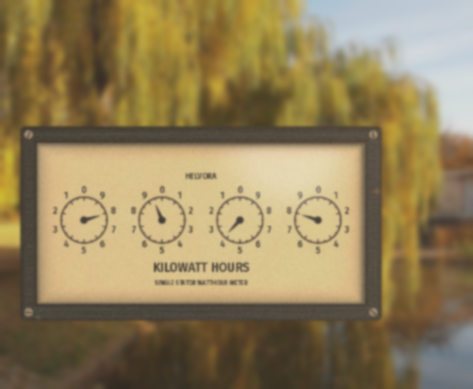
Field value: 7938
